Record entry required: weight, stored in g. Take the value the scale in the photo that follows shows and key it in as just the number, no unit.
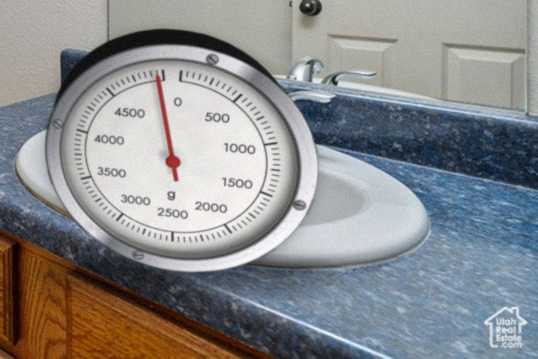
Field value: 4950
